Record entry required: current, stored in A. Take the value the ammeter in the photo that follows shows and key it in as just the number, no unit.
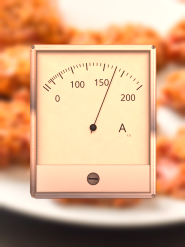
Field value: 165
